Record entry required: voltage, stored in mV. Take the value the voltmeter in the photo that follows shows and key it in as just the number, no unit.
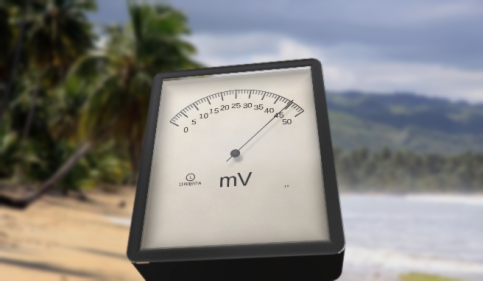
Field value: 45
